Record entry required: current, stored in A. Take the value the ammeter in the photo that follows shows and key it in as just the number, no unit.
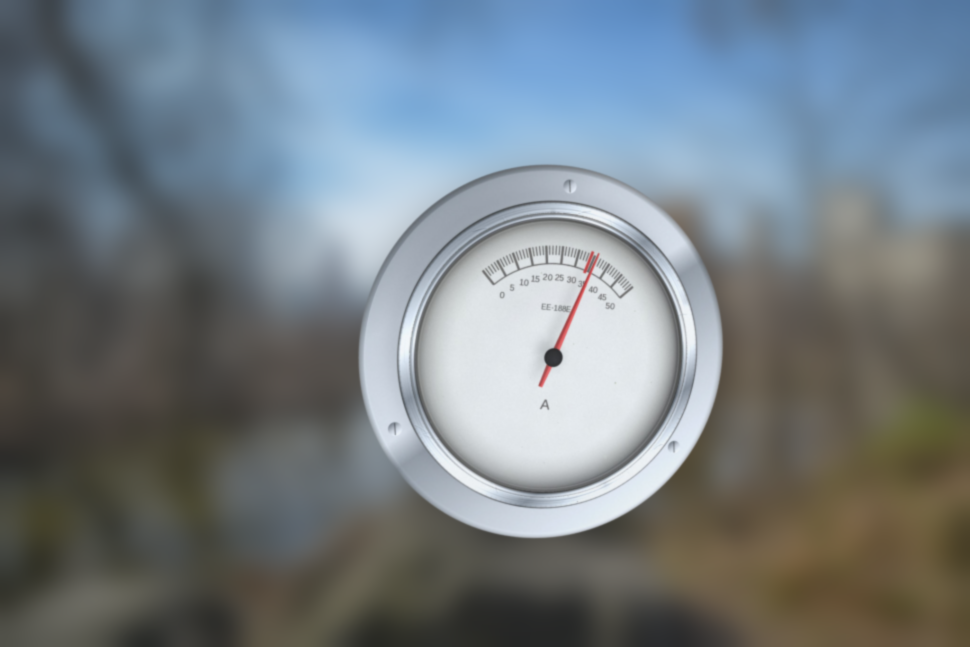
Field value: 35
